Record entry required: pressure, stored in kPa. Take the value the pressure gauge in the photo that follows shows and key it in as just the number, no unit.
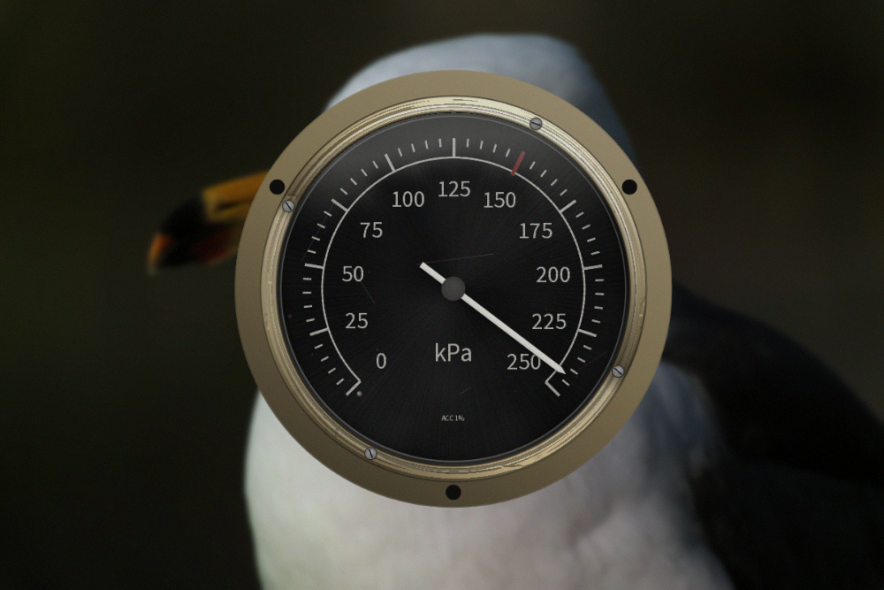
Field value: 242.5
